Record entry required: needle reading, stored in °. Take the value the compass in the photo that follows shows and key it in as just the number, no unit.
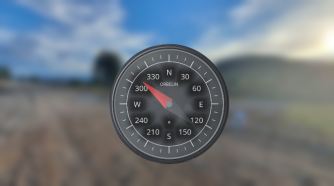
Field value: 310
